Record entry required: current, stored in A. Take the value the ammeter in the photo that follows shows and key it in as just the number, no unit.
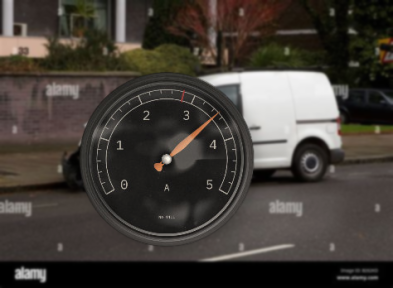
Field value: 3.5
